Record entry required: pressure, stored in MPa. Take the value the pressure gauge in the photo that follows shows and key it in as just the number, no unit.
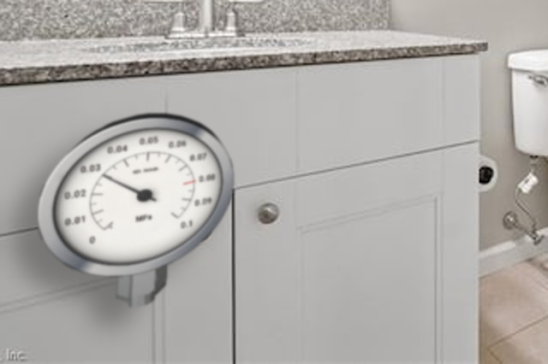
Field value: 0.03
